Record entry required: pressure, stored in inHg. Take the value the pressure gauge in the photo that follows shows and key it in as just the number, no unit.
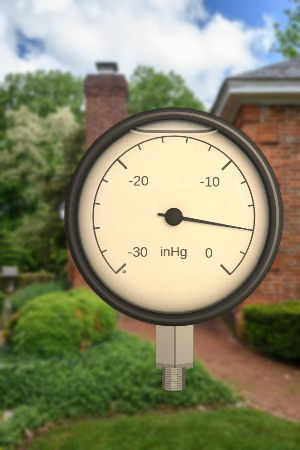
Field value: -4
